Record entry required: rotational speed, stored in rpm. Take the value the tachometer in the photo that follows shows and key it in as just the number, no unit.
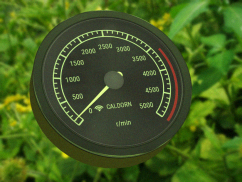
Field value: 100
